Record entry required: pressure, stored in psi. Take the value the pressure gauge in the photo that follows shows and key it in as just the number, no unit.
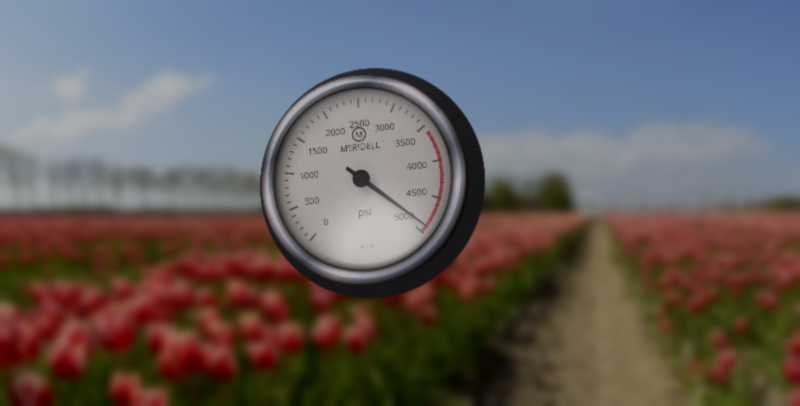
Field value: 4900
